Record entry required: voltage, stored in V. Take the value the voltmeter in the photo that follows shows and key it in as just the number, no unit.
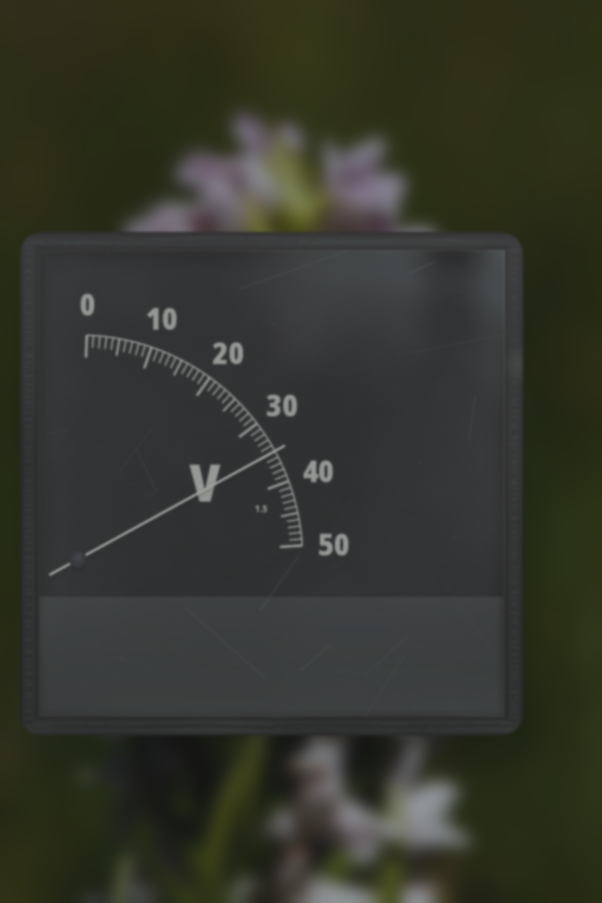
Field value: 35
